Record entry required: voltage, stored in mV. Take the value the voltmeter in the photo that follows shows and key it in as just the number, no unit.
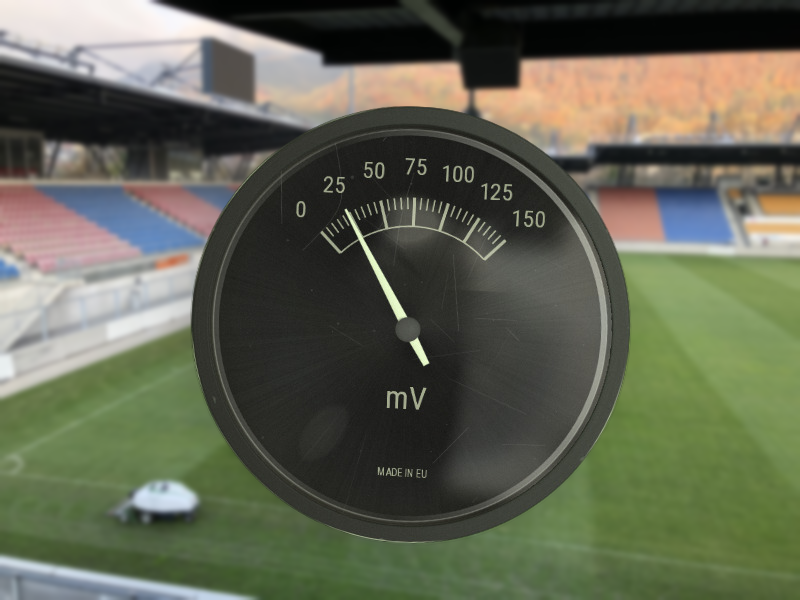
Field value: 25
